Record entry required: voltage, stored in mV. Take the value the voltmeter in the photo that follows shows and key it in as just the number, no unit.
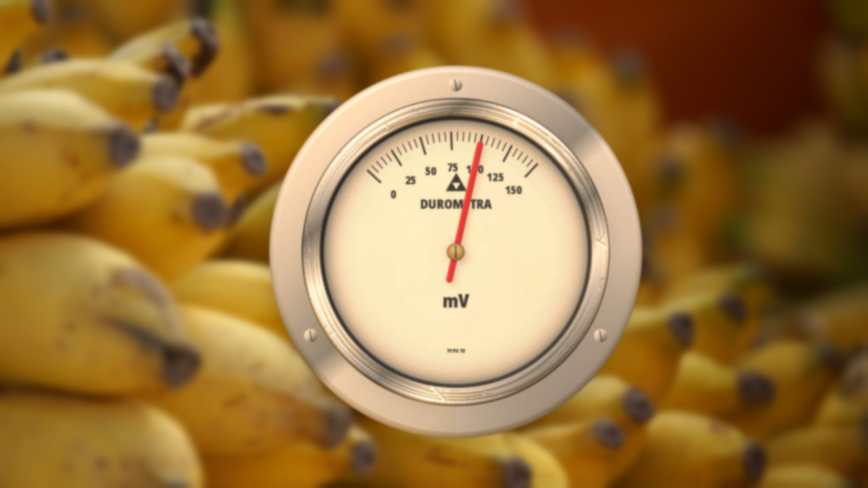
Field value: 100
